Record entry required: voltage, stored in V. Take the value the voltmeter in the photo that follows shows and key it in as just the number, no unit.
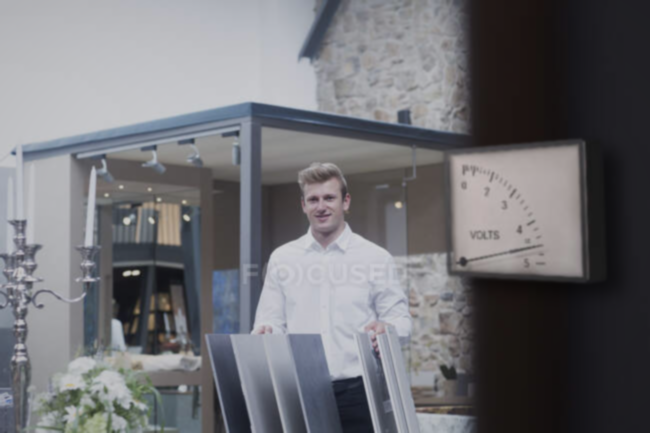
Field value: 4.6
